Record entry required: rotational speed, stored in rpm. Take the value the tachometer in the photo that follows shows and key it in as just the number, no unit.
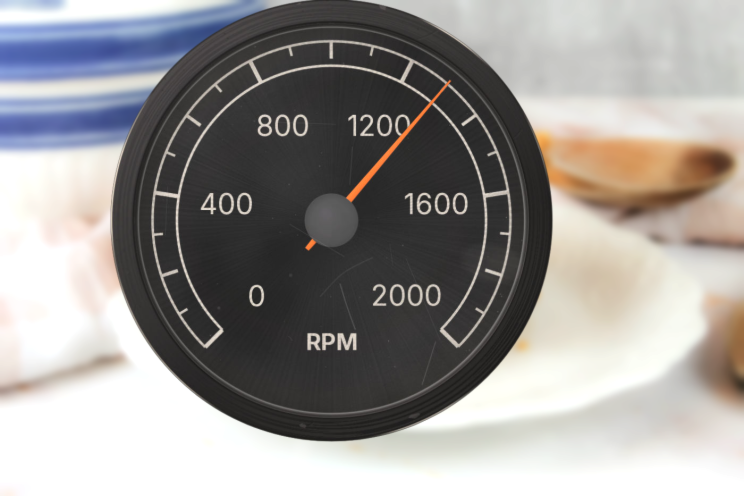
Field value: 1300
